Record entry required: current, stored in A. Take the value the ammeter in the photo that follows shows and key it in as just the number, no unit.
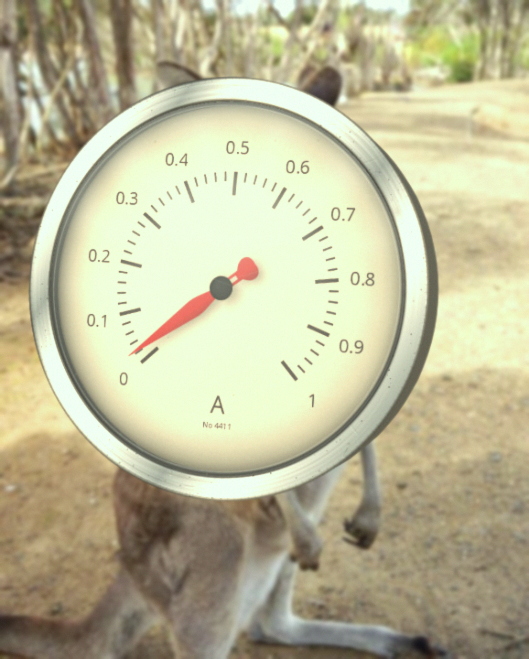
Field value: 0.02
